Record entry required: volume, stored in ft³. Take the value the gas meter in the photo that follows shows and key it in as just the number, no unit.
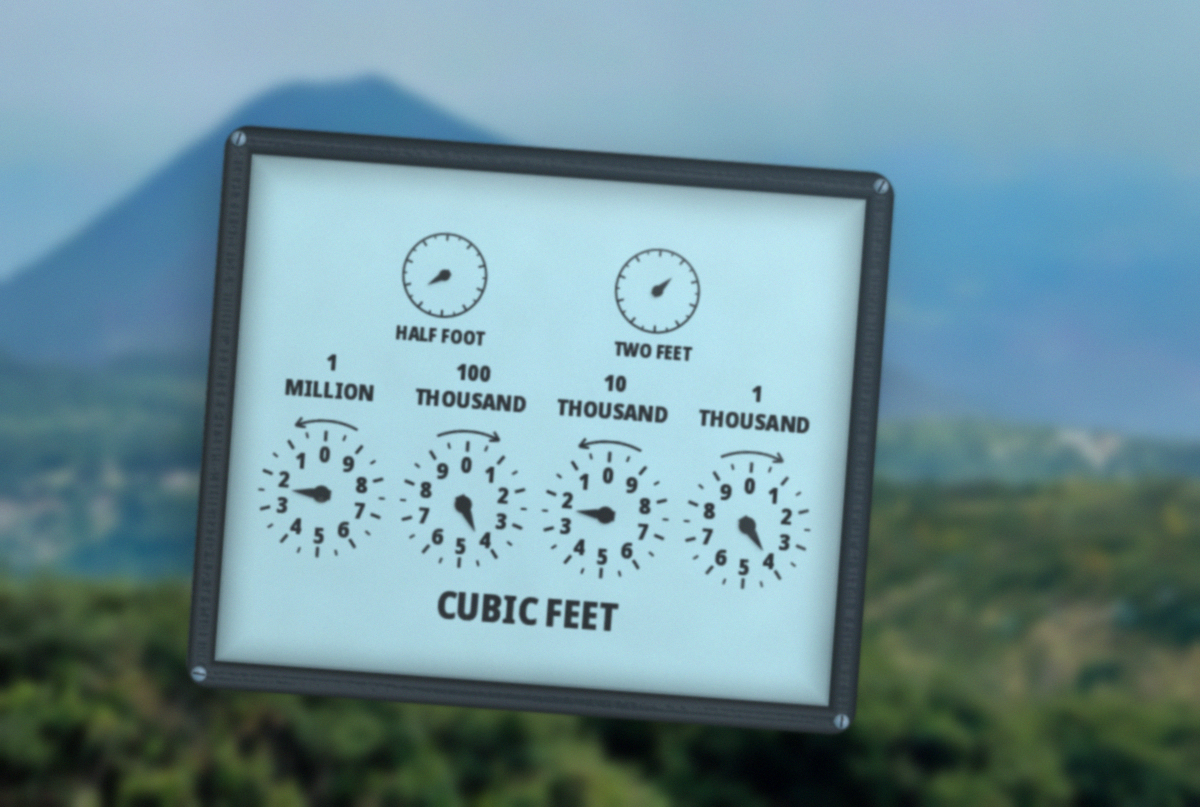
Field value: 242400
